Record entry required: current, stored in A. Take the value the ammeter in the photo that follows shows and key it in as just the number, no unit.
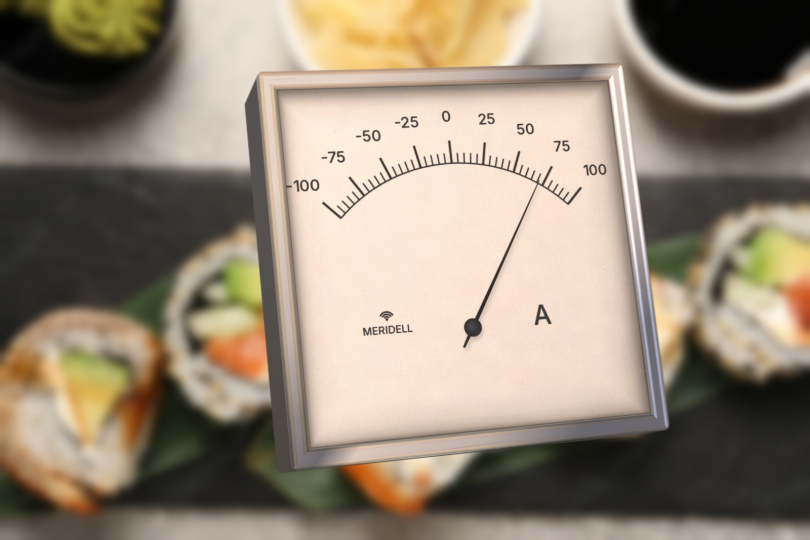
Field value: 70
